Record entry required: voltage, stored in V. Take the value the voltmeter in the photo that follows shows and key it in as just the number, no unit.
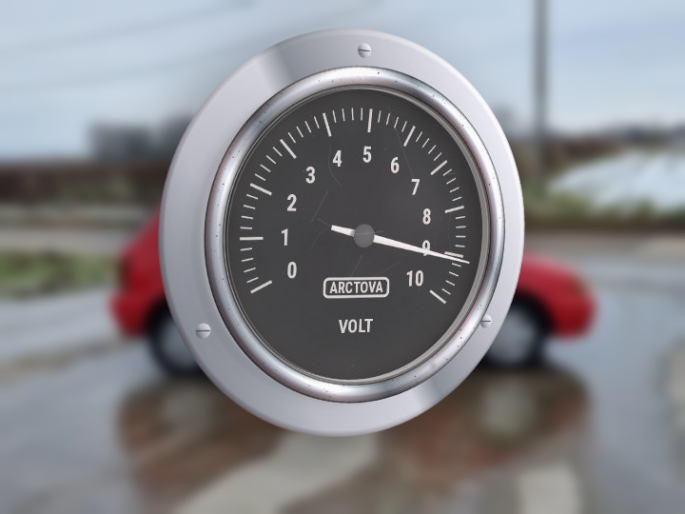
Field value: 9.1
